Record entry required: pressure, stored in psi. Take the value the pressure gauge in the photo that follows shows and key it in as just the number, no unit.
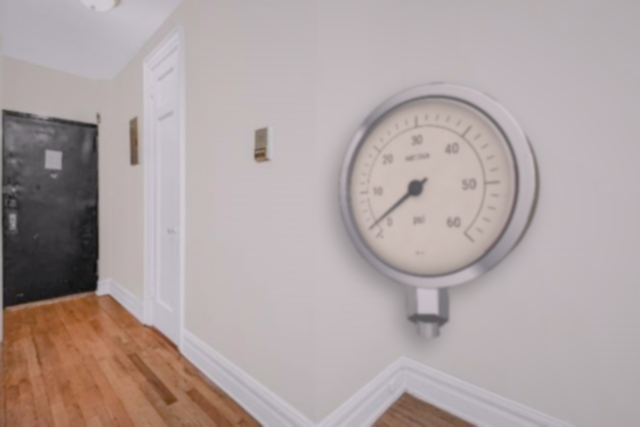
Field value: 2
